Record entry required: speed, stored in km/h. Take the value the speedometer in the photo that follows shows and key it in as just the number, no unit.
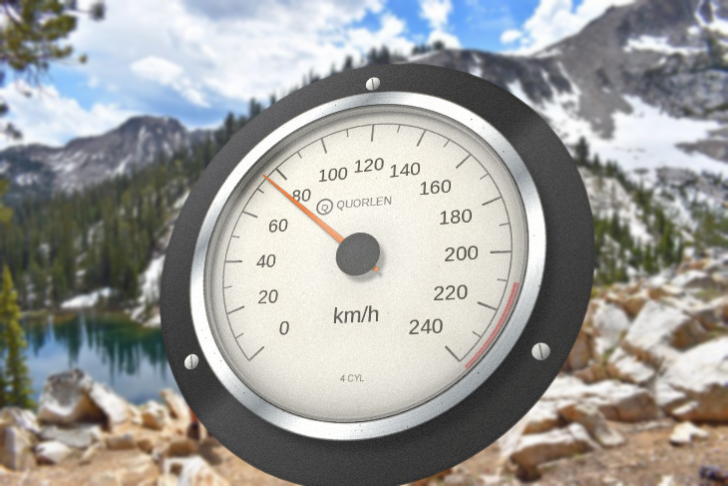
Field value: 75
